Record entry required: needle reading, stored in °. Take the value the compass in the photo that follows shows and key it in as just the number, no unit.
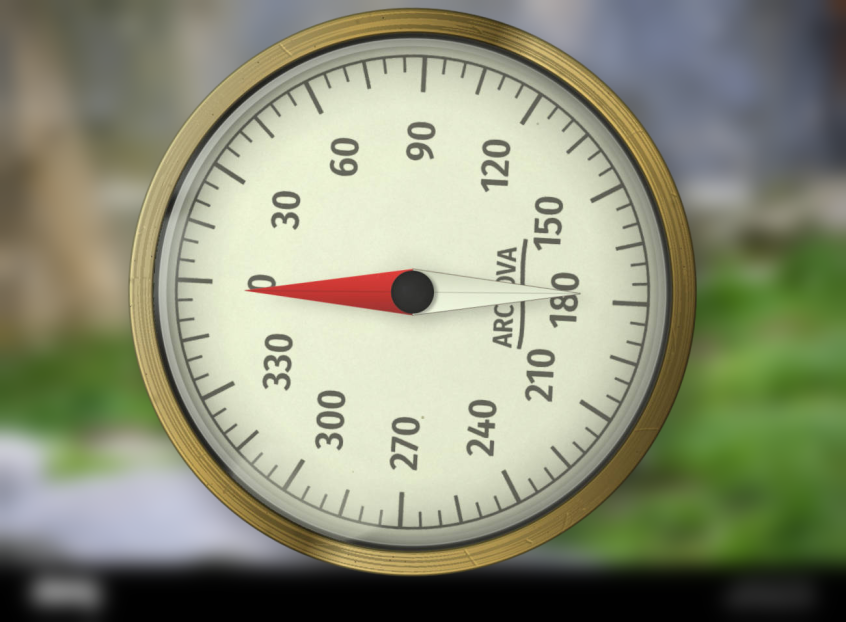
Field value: 357.5
